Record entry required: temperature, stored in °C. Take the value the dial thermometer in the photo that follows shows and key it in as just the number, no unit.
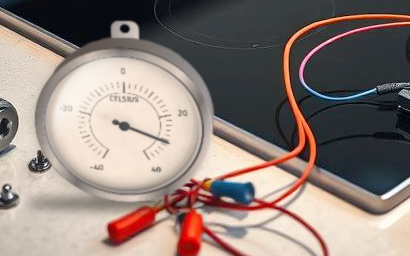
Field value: 30
